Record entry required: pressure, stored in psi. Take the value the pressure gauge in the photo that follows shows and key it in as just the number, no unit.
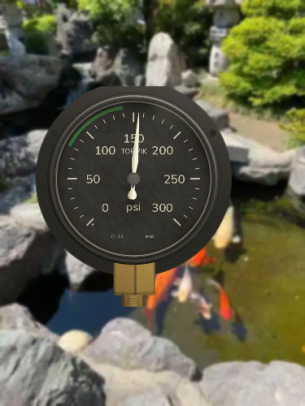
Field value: 155
